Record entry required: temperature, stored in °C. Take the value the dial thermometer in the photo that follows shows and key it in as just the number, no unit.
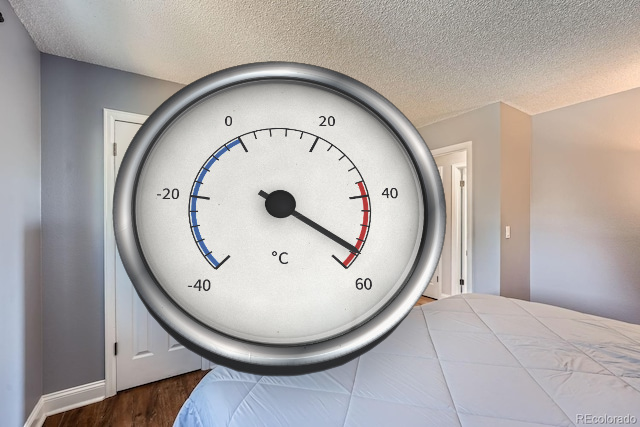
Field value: 56
